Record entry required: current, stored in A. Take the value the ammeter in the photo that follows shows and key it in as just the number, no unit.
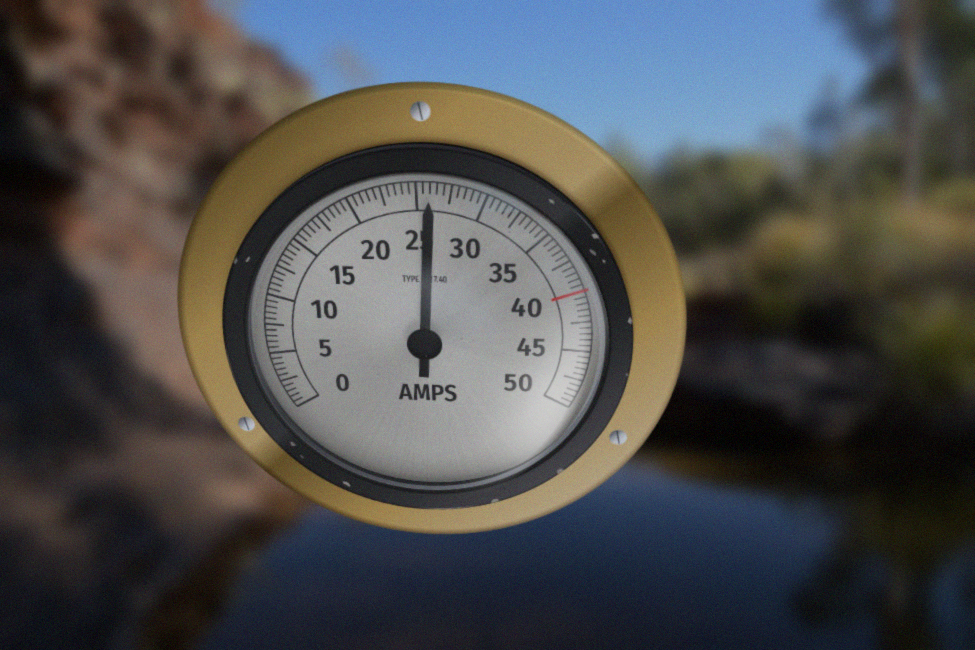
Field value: 26
